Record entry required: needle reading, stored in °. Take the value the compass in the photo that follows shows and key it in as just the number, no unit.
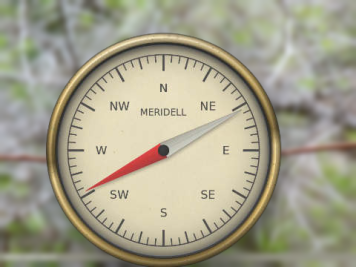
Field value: 242.5
